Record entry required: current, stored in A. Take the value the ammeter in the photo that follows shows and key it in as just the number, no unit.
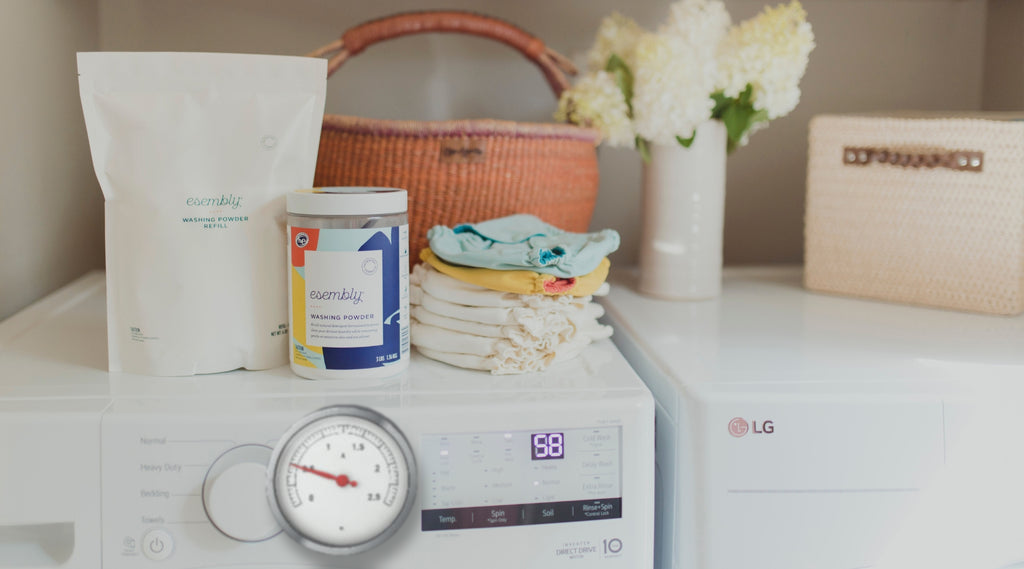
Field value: 0.5
